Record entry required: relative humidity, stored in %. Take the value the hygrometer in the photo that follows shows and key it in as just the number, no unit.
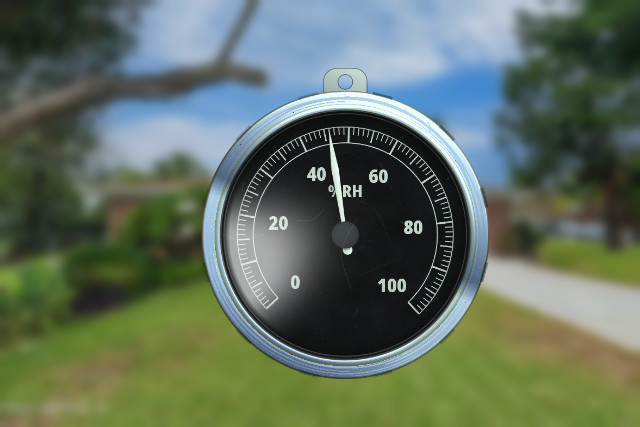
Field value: 46
